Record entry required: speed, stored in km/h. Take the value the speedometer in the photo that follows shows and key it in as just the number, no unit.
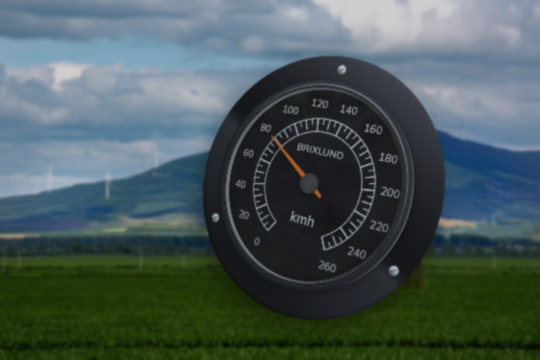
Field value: 80
